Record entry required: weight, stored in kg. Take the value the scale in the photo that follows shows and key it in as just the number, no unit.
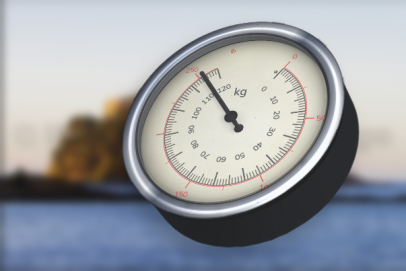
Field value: 115
